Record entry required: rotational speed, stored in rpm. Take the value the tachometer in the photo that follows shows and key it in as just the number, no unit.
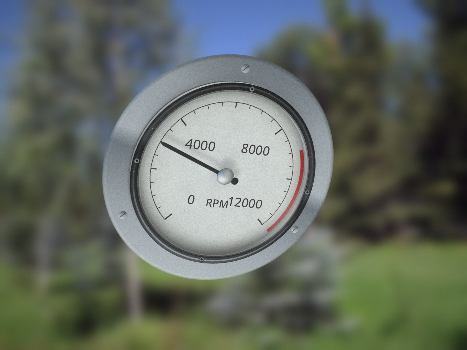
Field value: 3000
